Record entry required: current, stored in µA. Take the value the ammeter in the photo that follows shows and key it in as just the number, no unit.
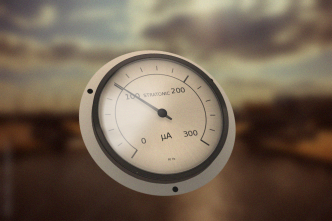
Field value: 100
